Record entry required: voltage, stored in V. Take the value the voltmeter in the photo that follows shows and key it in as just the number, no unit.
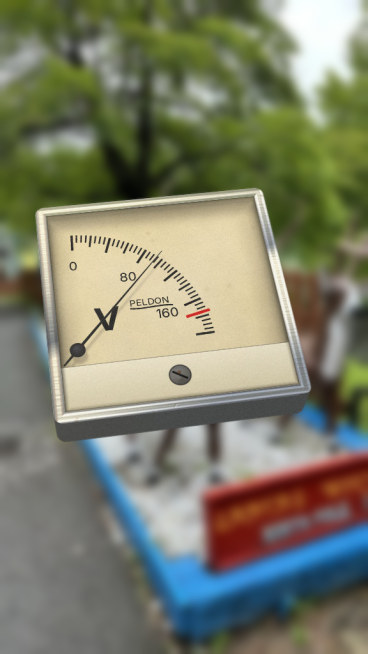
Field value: 95
